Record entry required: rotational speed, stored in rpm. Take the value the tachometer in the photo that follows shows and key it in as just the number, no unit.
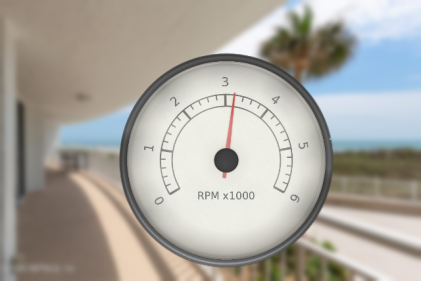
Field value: 3200
